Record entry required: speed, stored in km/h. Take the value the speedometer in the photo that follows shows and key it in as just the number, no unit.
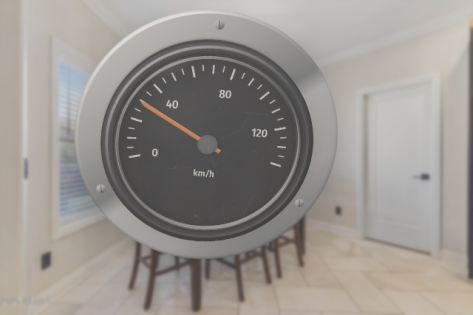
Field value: 30
